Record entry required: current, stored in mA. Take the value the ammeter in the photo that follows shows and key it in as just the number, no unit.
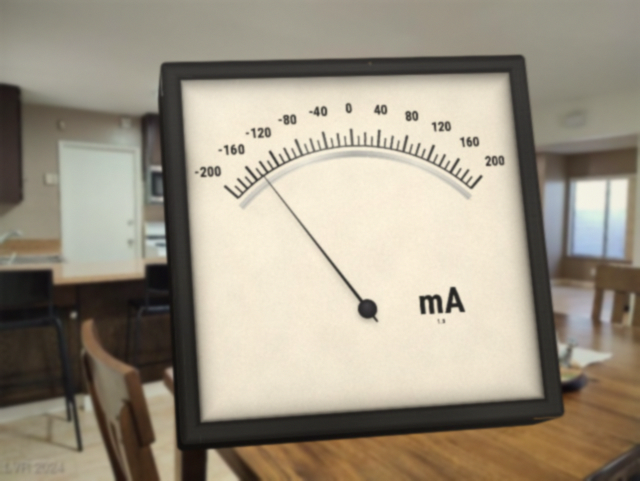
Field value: -150
